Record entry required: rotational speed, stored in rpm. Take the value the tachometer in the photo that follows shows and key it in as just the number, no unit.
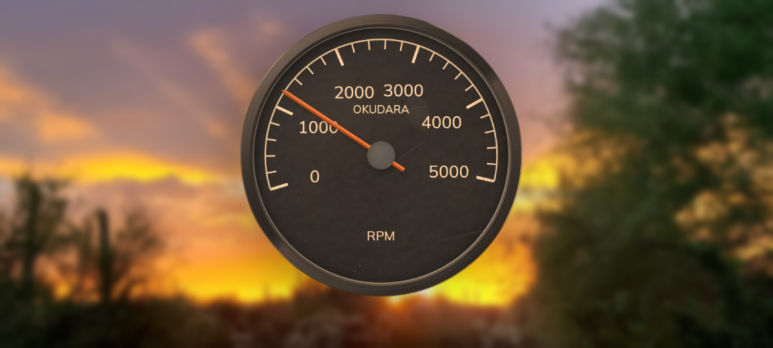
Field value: 1200
